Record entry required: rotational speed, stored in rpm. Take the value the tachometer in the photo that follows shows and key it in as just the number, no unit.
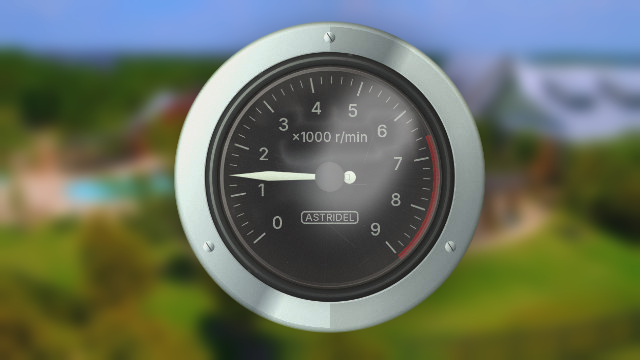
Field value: 1400
